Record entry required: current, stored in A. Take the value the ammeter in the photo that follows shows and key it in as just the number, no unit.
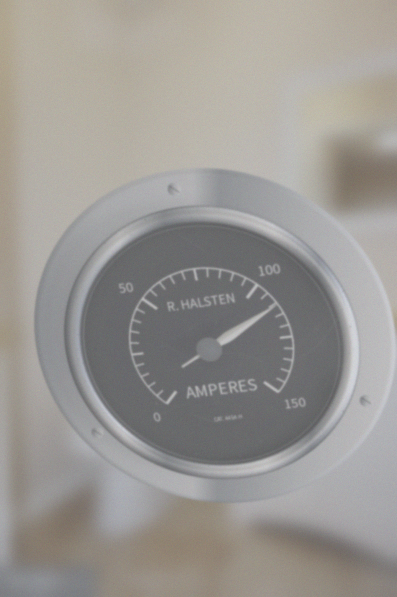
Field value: 110
